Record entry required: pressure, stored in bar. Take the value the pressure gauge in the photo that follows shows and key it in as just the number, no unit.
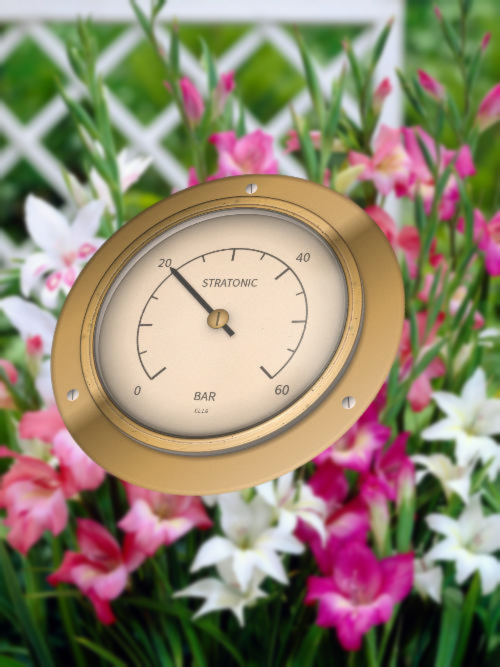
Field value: 20
